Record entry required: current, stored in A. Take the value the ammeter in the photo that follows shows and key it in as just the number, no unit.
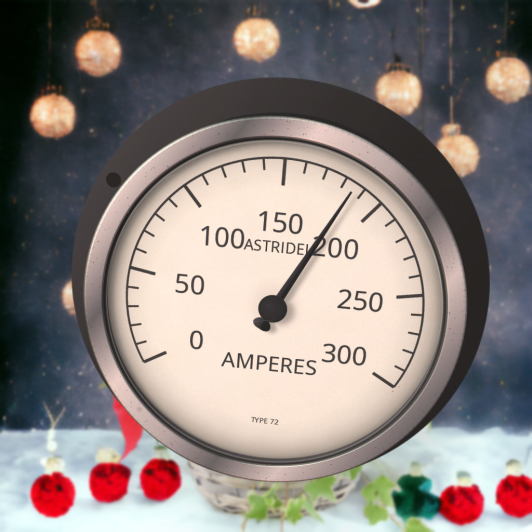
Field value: 185
